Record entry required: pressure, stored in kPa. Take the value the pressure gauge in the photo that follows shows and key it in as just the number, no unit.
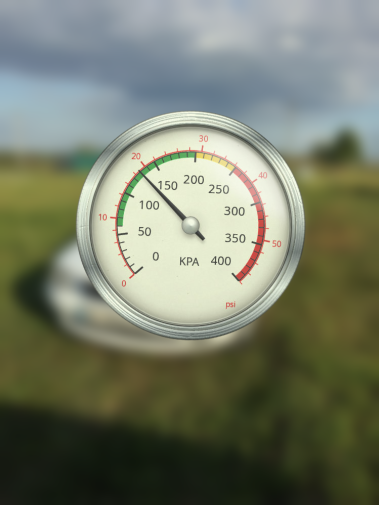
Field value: 130
